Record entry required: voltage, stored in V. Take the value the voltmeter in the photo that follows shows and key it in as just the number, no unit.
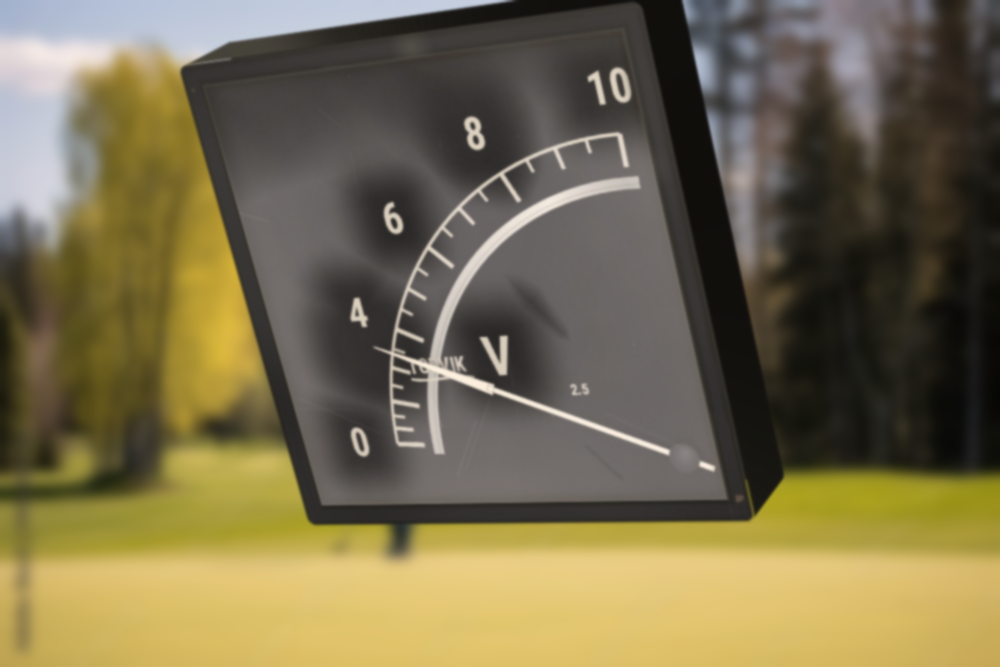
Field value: 3.5
